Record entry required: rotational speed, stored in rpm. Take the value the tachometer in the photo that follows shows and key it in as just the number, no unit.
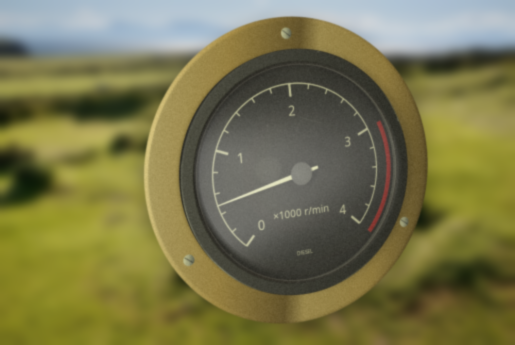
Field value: 500
